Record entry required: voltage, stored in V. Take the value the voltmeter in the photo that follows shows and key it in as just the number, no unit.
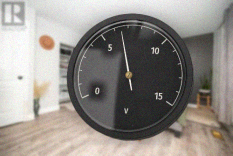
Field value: 6.5
